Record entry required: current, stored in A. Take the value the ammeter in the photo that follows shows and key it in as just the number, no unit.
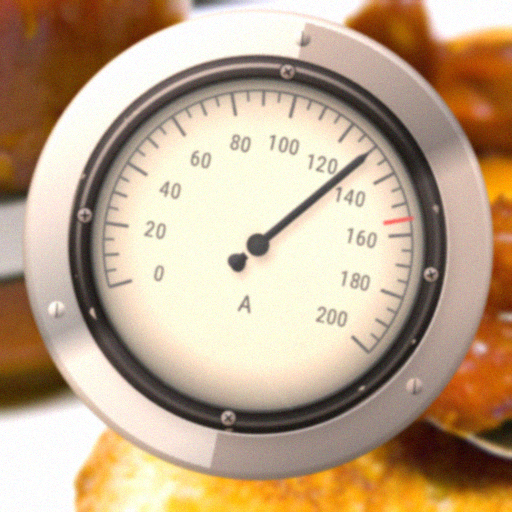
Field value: 130
